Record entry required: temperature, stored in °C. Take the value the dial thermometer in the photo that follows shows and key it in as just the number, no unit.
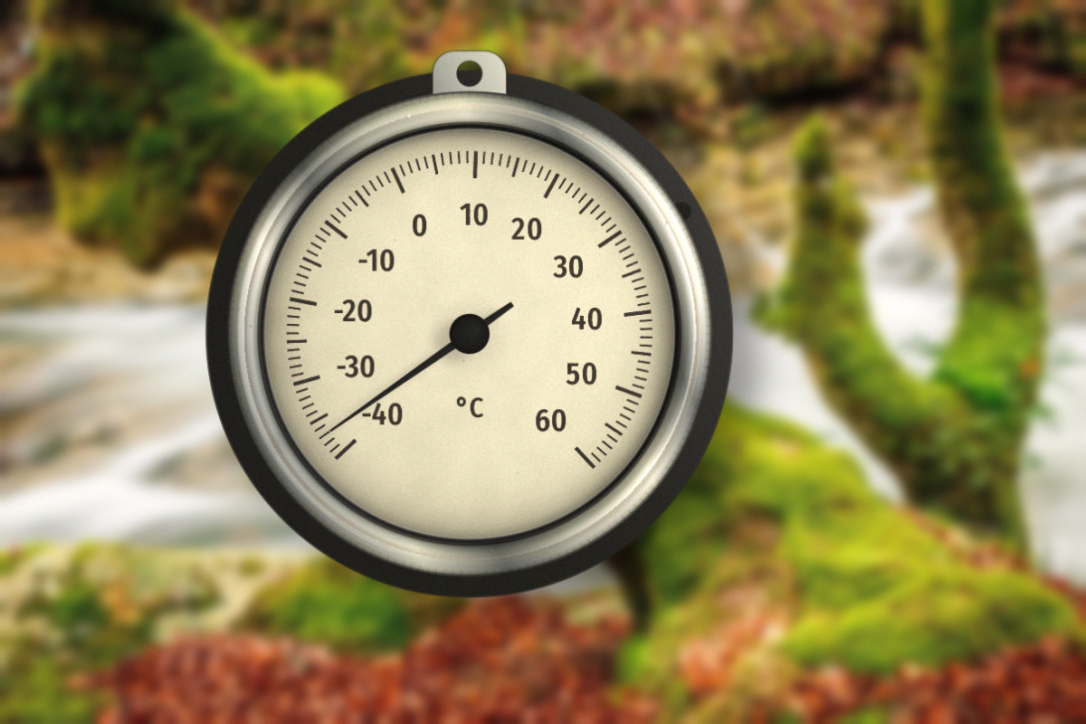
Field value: -37
